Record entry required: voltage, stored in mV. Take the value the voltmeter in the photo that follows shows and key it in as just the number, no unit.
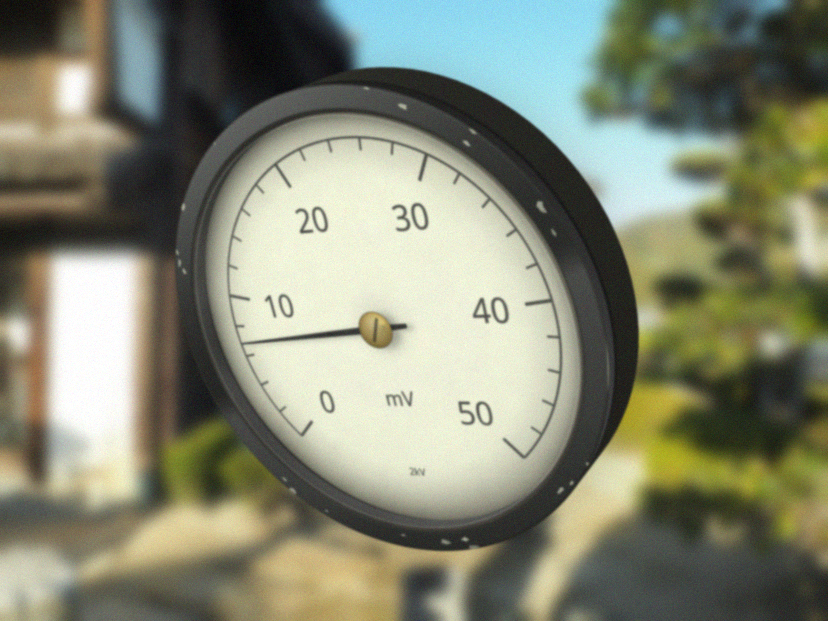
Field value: 7
